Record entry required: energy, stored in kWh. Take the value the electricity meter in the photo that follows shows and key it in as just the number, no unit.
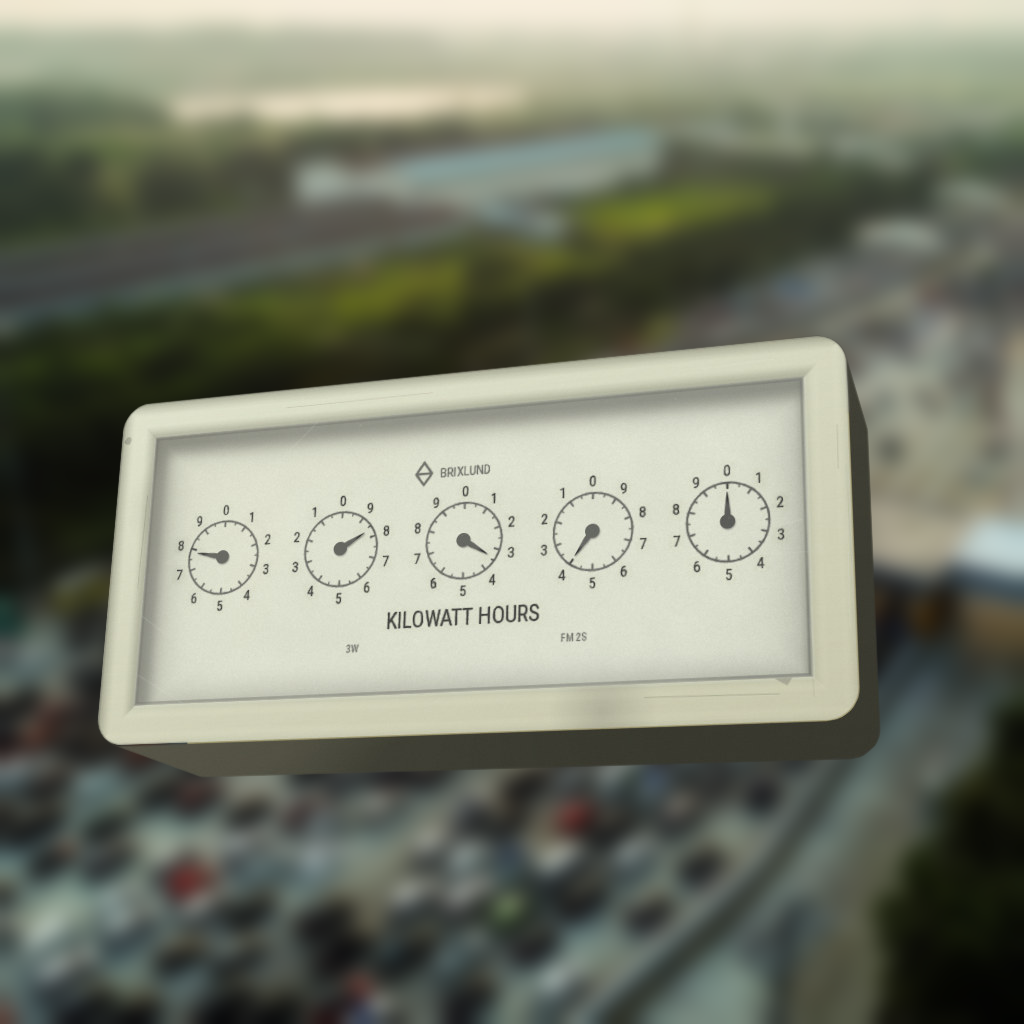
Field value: 78340
